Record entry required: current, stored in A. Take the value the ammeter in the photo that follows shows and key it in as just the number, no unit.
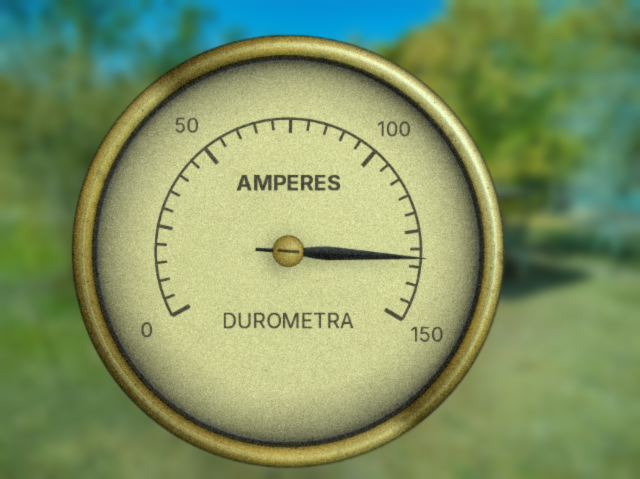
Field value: 132.5
